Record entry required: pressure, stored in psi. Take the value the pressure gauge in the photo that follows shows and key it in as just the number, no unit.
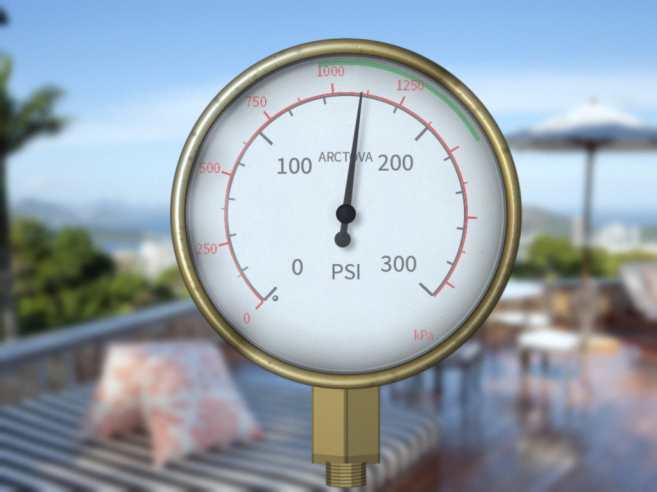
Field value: 160
